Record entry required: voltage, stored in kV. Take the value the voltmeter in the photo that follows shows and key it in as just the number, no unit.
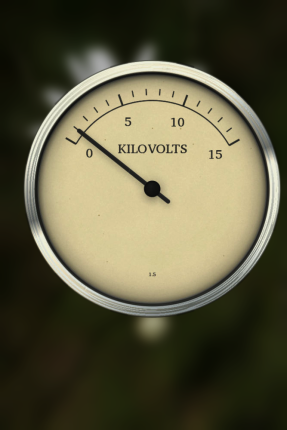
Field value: 1
